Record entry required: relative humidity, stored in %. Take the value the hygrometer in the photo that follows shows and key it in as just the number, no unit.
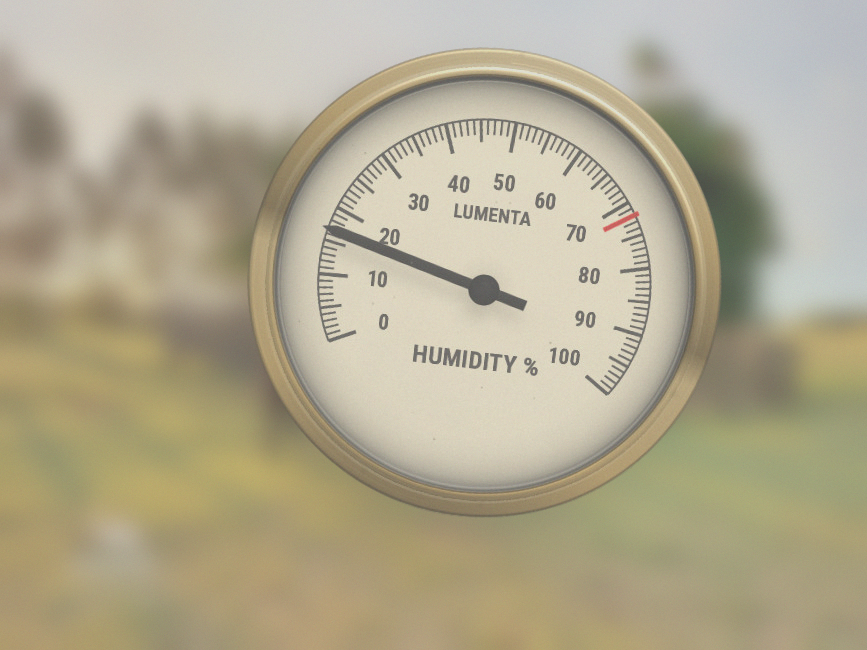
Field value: 17
